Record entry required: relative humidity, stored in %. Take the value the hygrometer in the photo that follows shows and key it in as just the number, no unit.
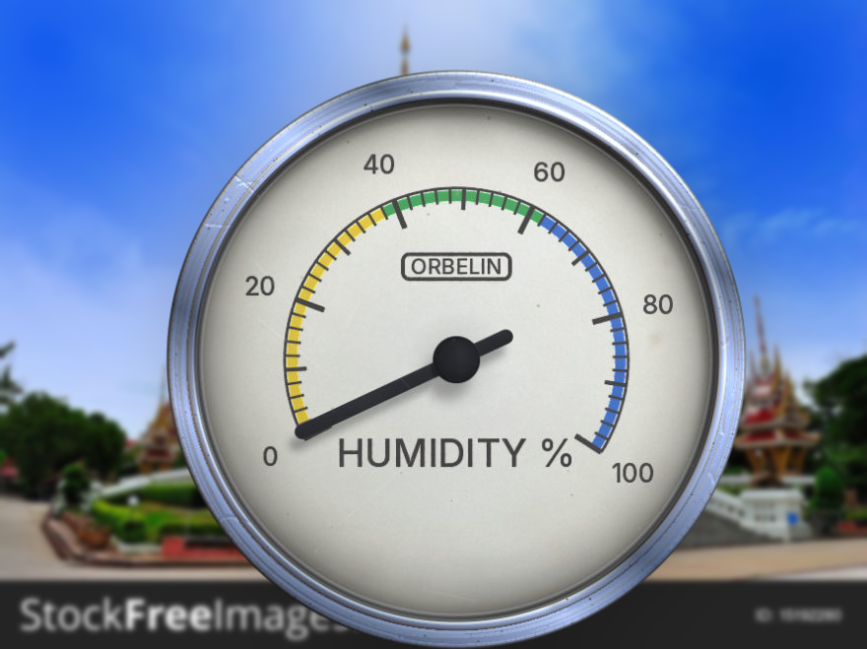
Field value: 1
